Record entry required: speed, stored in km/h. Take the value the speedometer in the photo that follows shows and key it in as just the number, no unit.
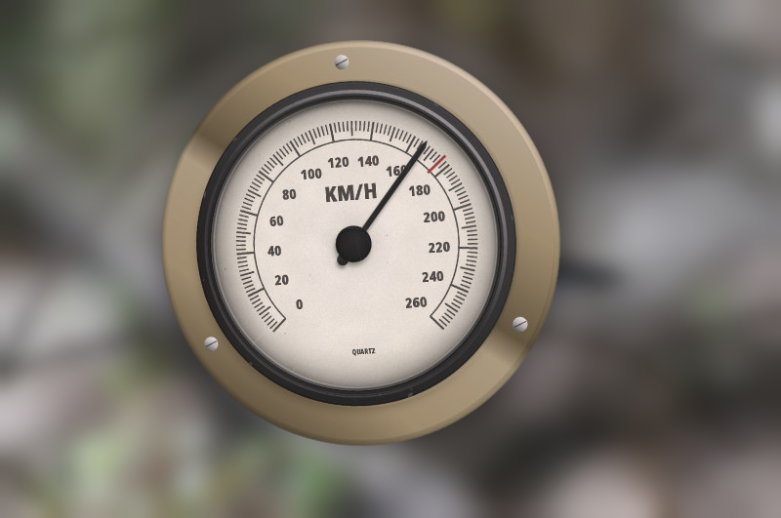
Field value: 166
